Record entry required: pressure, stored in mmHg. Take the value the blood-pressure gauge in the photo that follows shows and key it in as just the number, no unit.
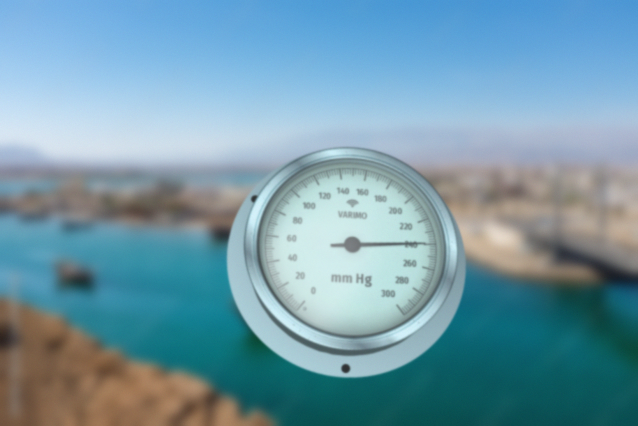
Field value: 240
